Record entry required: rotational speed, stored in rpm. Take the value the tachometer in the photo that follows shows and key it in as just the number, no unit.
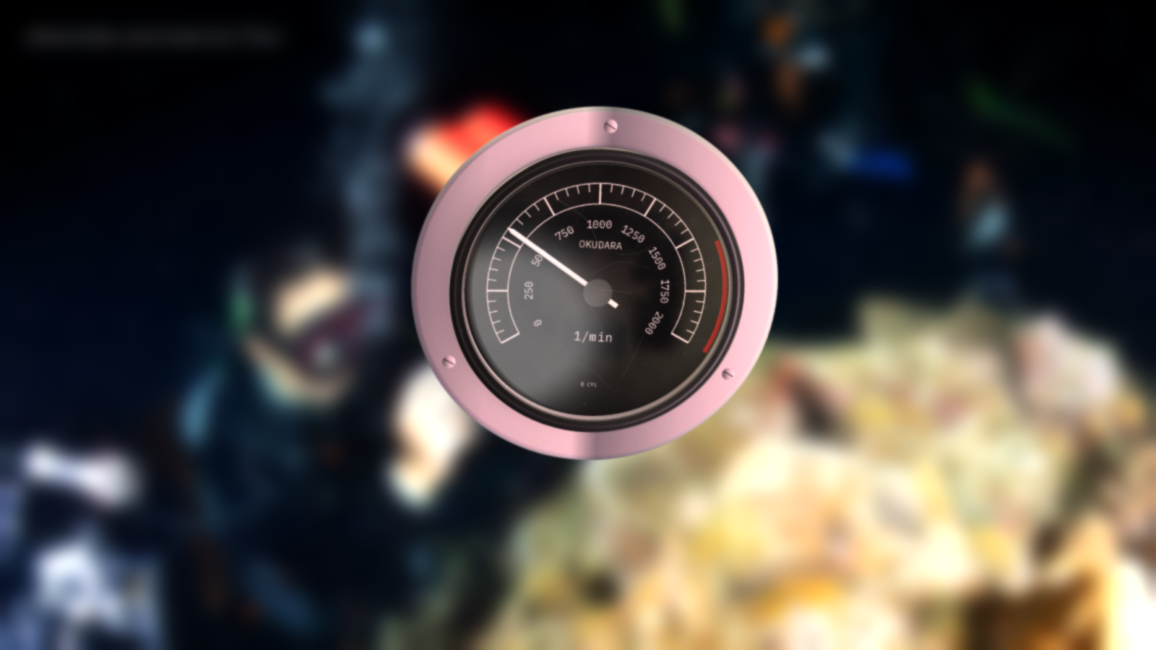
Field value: 550
